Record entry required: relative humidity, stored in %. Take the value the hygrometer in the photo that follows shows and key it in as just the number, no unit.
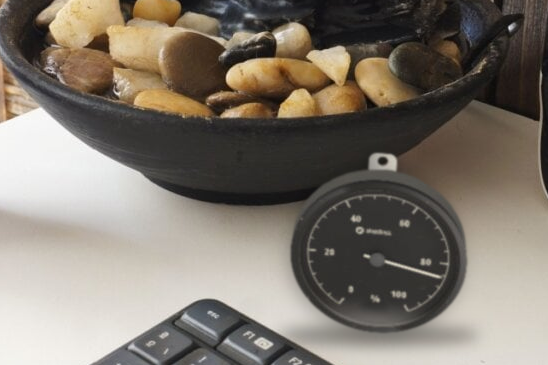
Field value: 84
